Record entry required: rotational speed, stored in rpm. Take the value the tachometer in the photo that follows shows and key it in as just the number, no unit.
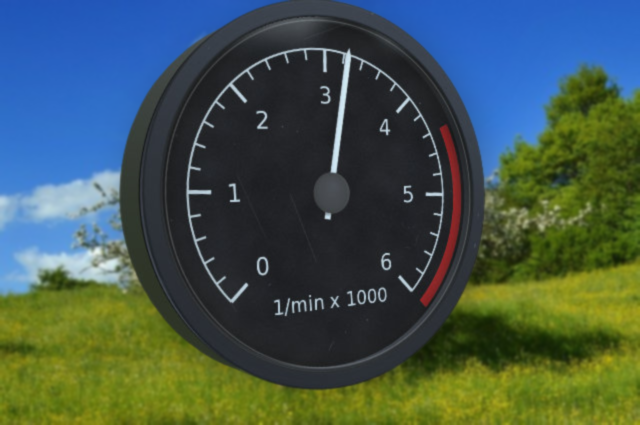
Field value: 3200
